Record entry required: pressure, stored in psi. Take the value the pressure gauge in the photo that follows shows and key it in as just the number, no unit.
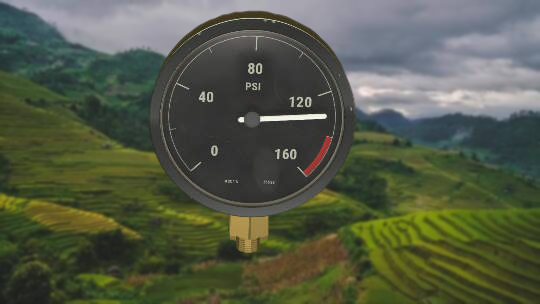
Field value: 130
